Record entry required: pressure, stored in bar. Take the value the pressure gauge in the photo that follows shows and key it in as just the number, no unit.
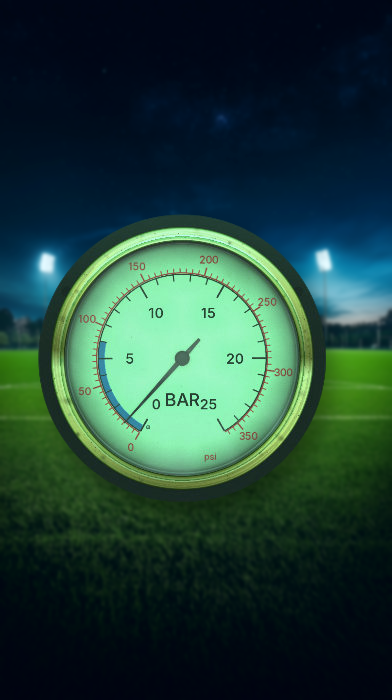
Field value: 1
